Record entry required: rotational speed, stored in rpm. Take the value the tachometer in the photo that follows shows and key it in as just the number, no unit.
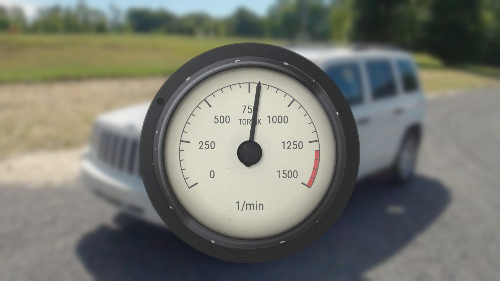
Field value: 800
